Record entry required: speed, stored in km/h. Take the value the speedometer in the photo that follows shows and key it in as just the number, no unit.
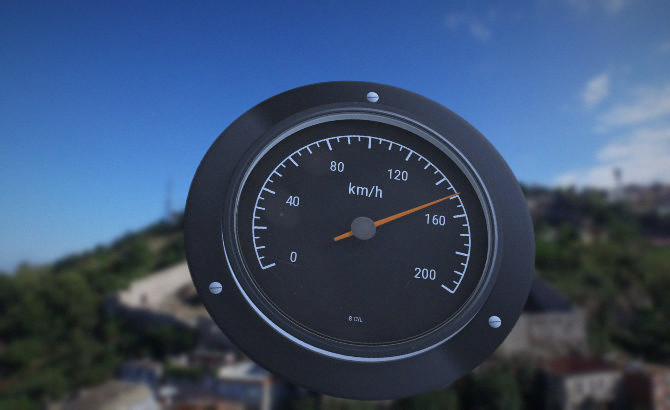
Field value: 150
